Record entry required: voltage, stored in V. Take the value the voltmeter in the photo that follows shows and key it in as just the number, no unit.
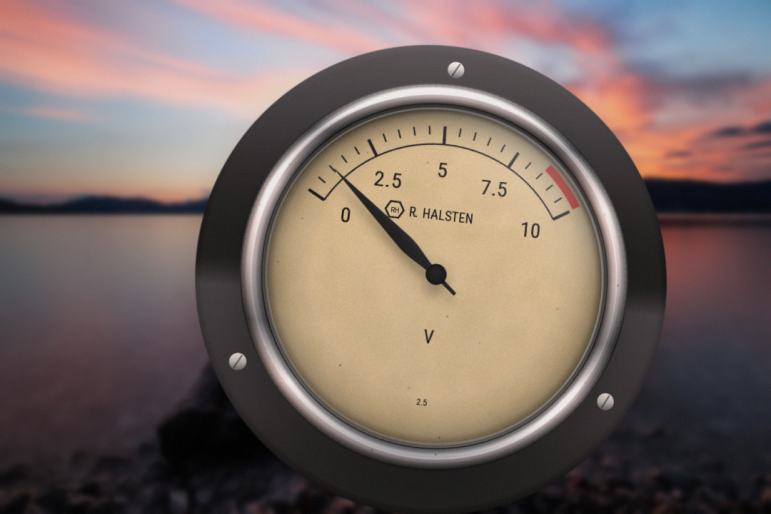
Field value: 1
